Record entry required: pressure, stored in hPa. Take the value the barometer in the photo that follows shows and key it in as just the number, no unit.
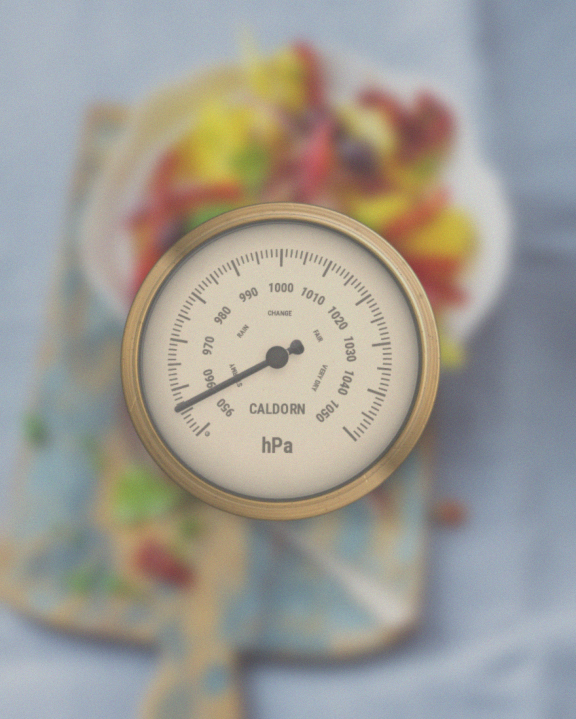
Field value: 956
